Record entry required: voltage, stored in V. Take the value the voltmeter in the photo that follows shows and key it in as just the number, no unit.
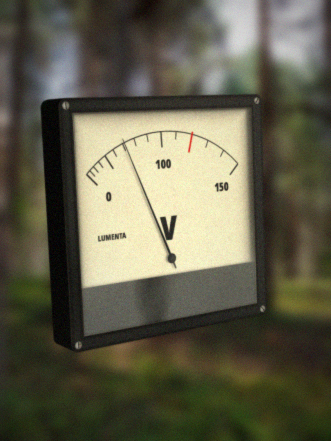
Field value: 70
